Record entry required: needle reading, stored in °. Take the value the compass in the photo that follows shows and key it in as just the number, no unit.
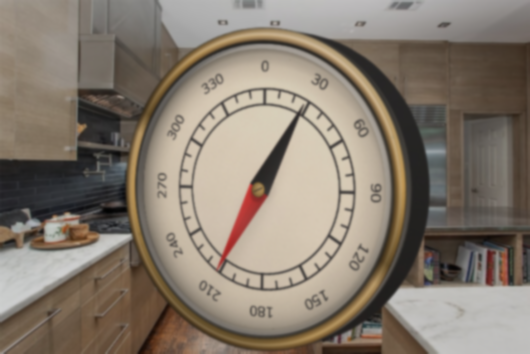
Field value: 210
